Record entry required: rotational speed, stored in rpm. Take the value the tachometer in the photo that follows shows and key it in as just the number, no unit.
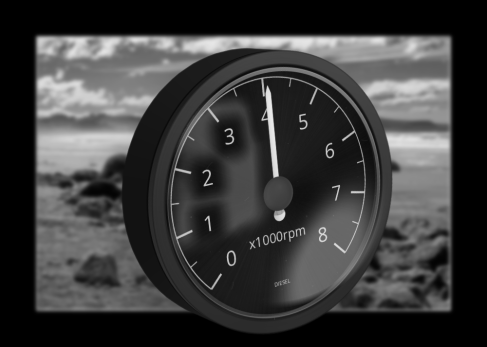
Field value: 4000
